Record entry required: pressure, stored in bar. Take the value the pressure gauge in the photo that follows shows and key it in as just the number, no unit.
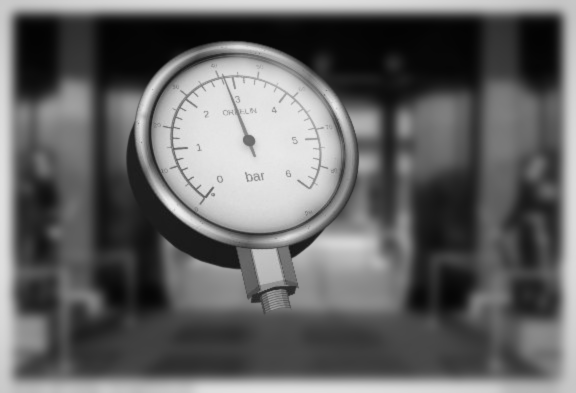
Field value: 2.8
